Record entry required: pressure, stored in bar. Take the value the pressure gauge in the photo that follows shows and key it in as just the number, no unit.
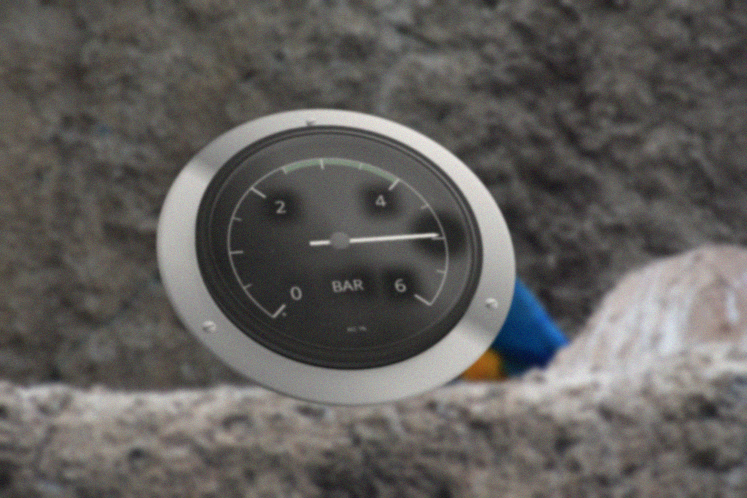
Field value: 5
